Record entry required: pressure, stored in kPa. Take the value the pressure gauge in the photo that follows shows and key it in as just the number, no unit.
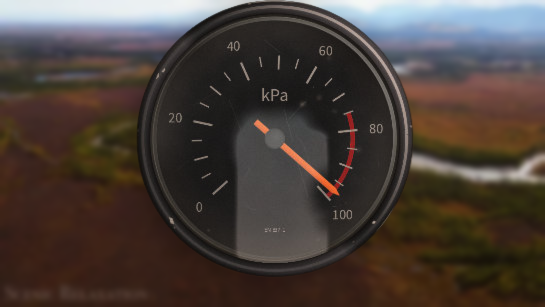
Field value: 97.5
